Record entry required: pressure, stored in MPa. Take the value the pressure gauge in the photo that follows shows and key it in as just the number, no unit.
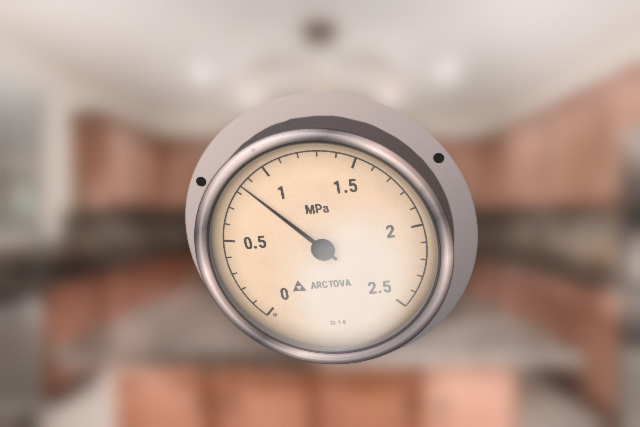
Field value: 0.85
